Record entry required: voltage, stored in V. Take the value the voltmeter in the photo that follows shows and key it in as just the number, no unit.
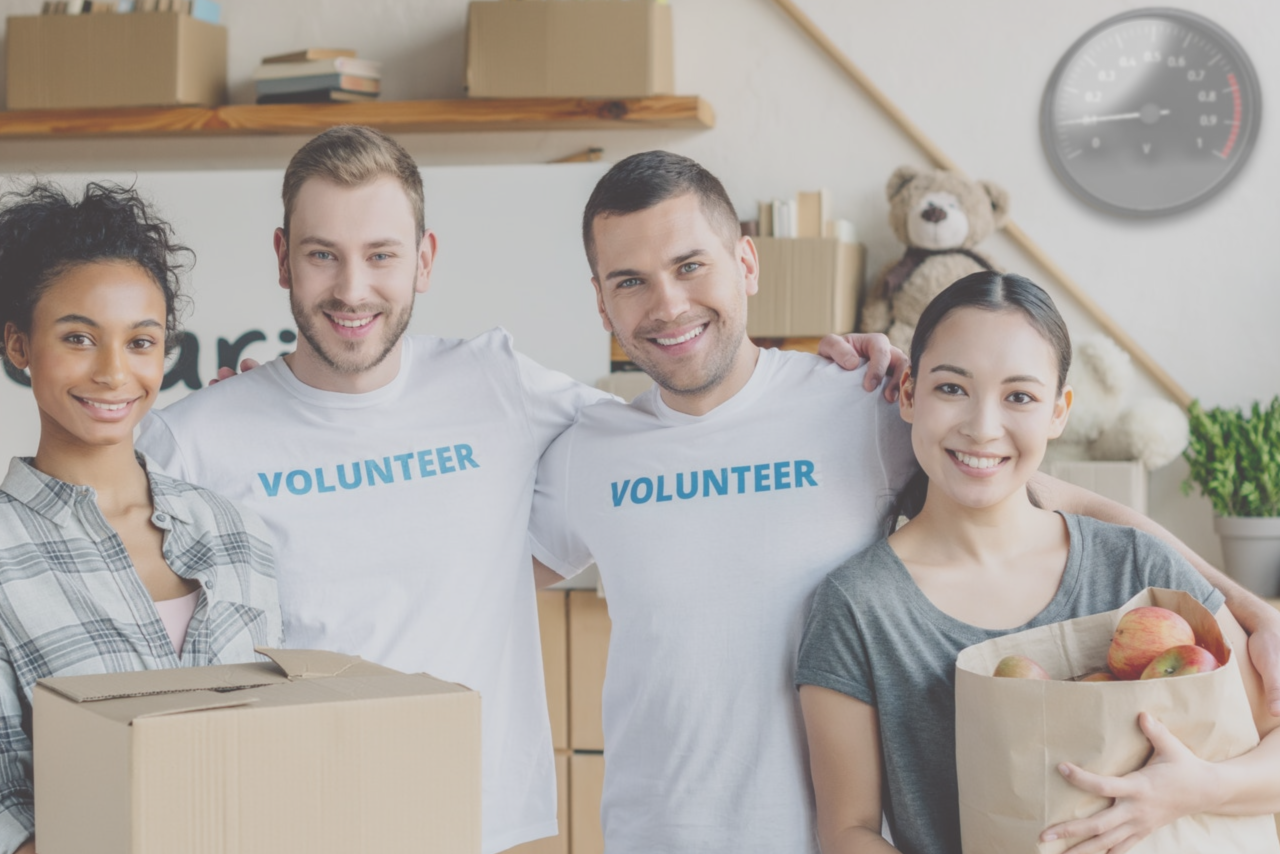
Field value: 0.1
